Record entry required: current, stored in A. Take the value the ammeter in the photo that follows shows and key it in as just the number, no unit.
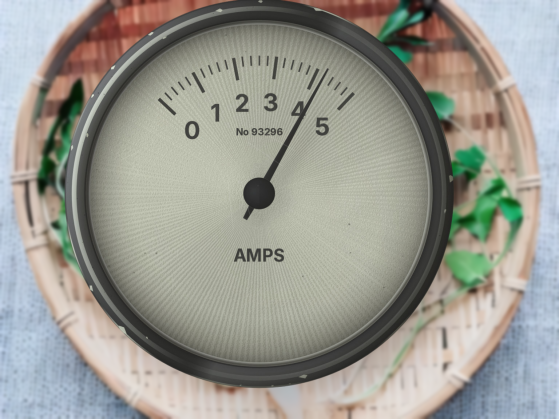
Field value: 4.2
